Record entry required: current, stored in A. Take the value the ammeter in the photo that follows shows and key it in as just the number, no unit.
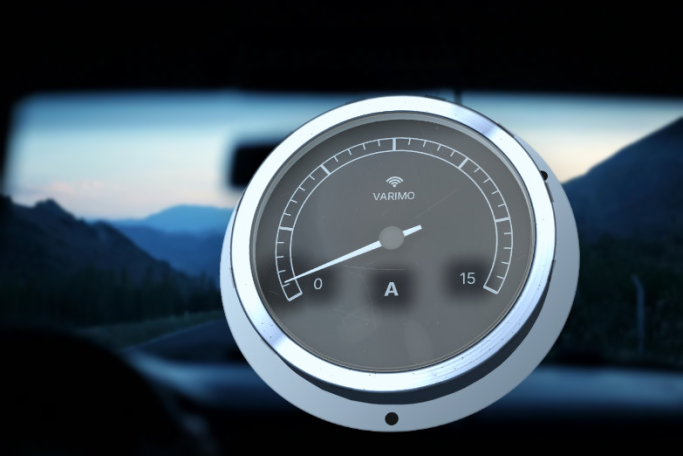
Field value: 0.5
